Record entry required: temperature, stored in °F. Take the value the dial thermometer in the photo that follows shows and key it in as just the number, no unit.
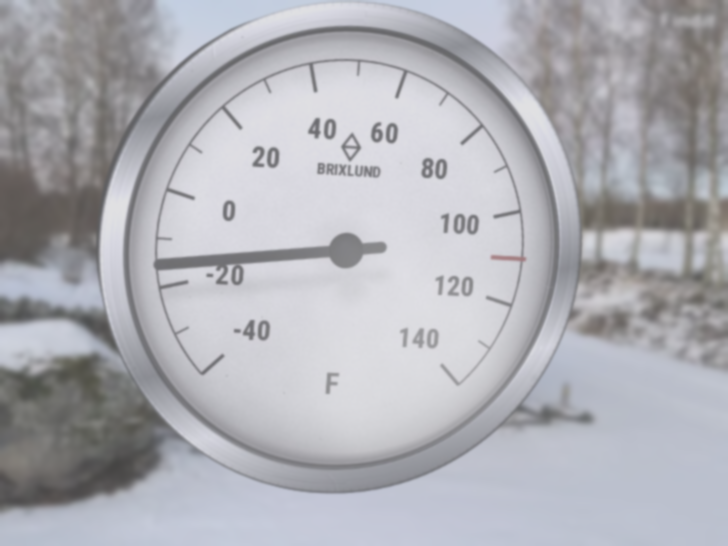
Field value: -15
